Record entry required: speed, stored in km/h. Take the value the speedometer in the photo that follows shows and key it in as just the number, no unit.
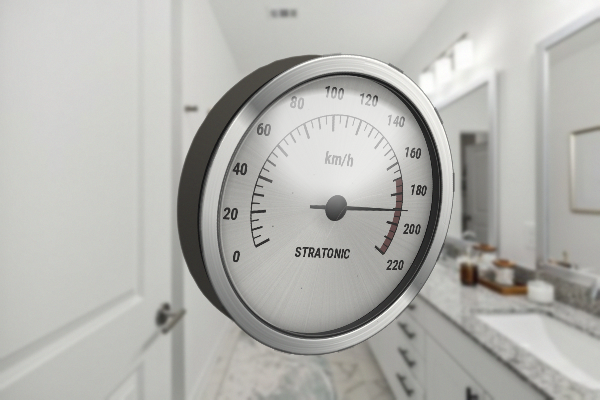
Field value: 190
